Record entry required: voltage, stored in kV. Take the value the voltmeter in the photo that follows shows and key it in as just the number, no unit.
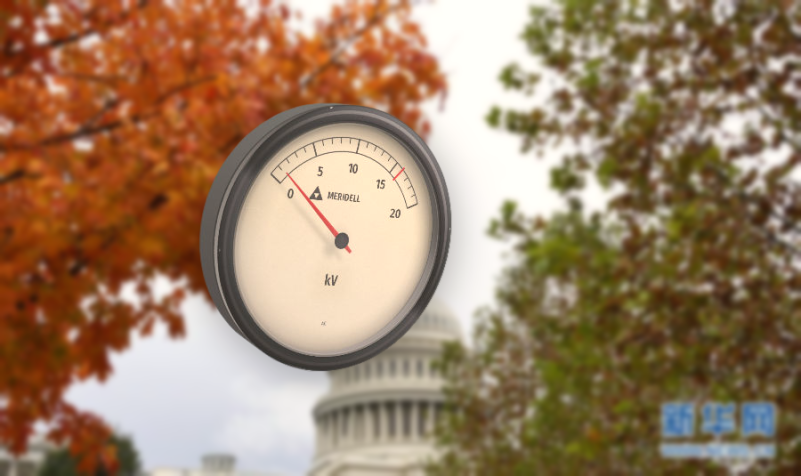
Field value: 1
